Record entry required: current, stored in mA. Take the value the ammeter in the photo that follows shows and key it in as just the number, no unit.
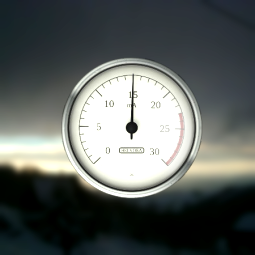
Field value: 15
